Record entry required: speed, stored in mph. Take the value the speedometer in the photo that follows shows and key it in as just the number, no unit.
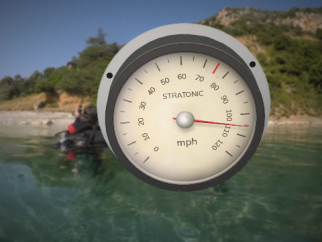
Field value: 105
